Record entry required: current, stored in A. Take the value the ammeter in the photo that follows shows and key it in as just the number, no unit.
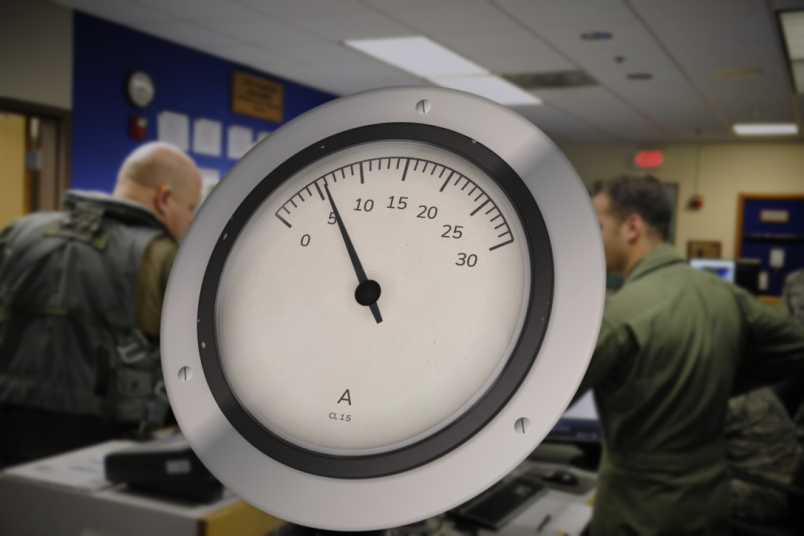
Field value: 6
